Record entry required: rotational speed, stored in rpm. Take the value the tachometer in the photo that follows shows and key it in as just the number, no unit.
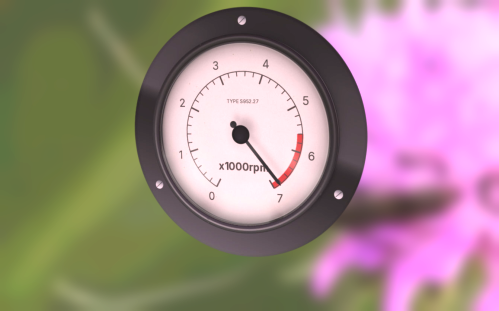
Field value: 6800
